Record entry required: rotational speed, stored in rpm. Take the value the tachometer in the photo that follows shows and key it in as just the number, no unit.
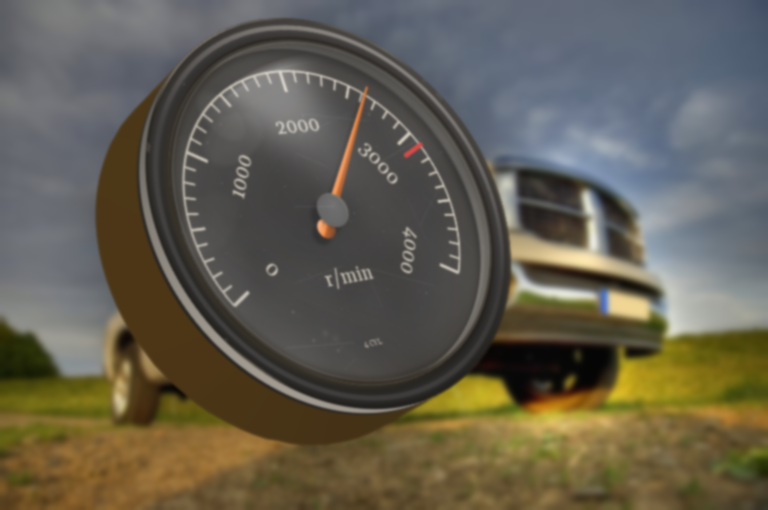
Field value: 2600
